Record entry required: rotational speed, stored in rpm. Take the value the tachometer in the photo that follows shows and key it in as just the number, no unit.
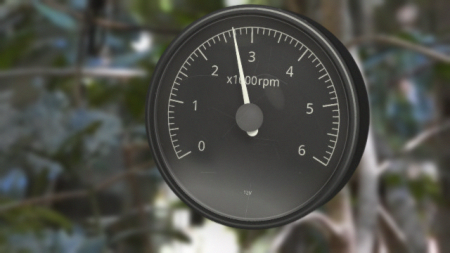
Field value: 2700
